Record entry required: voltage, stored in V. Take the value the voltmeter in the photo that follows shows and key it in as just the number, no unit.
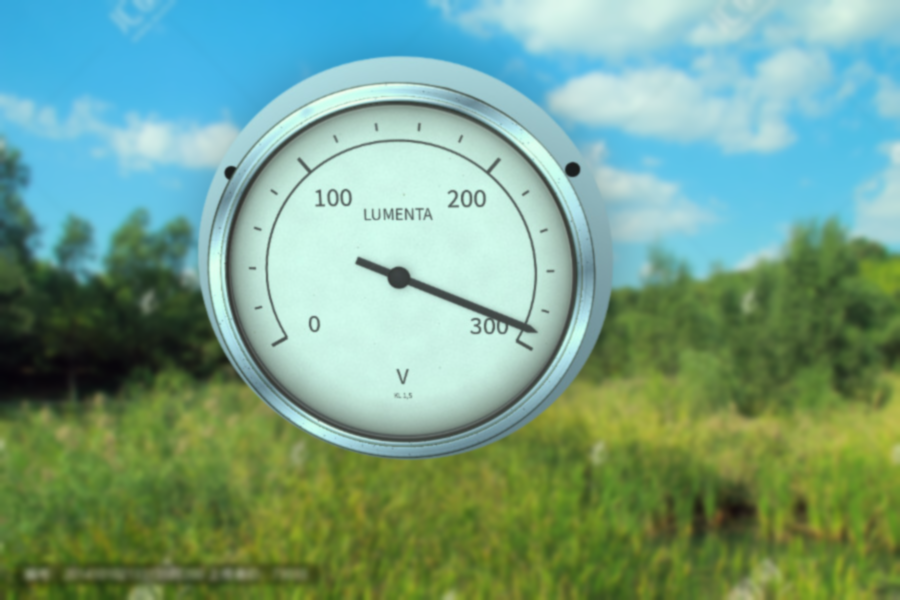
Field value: 290
